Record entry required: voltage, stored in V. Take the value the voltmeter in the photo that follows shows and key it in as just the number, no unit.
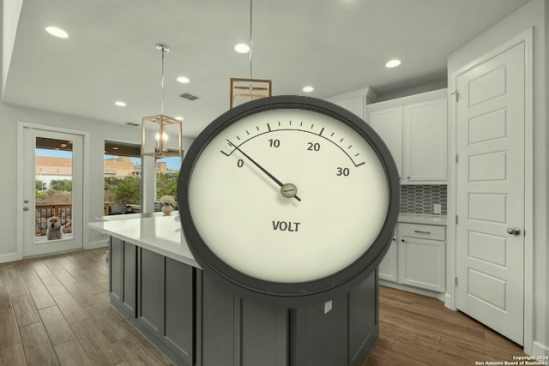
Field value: 2
